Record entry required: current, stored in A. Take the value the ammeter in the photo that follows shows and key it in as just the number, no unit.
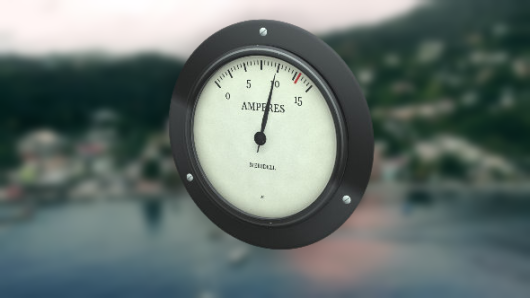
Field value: 10
